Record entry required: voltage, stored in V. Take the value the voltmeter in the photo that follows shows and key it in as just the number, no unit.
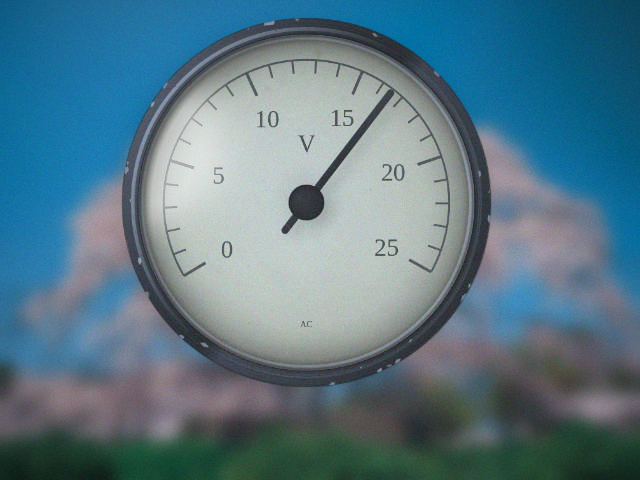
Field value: 16.5
